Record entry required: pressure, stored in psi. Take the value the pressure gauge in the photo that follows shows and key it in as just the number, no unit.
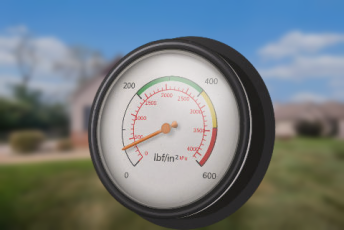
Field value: 50
